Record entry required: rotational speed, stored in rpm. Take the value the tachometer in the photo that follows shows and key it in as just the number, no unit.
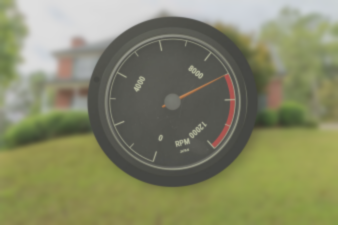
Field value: 9000
